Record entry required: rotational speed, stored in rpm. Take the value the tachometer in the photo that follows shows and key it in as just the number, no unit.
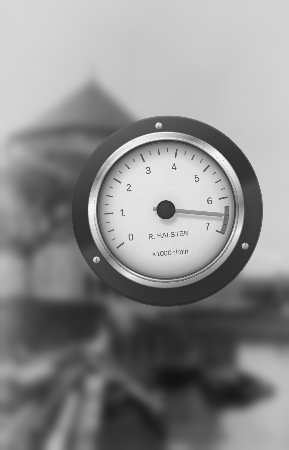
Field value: 6500
